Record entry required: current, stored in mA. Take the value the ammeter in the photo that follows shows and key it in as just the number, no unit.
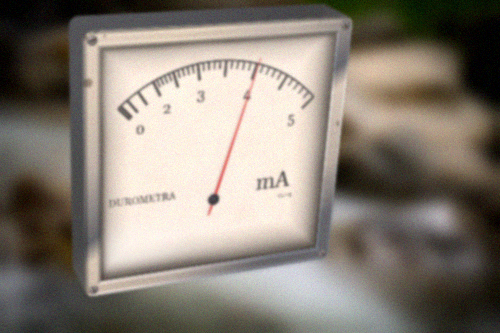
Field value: 4
